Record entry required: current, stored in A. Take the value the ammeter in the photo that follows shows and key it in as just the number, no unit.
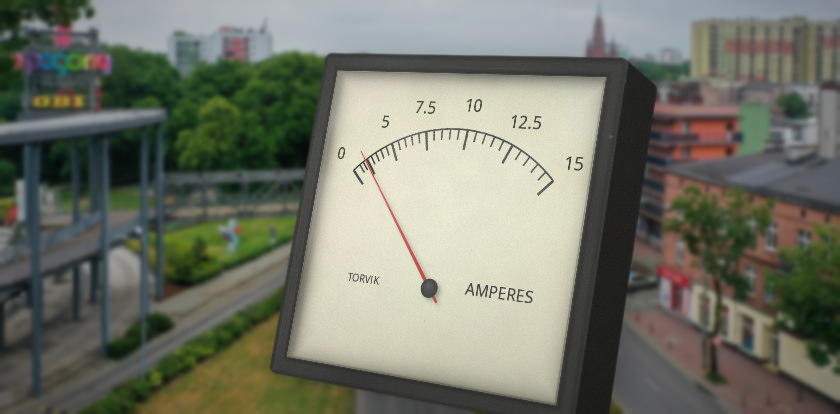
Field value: 2.5
